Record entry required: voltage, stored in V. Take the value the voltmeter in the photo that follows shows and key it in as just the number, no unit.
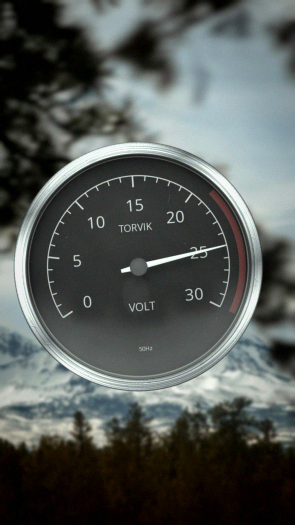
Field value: 25
